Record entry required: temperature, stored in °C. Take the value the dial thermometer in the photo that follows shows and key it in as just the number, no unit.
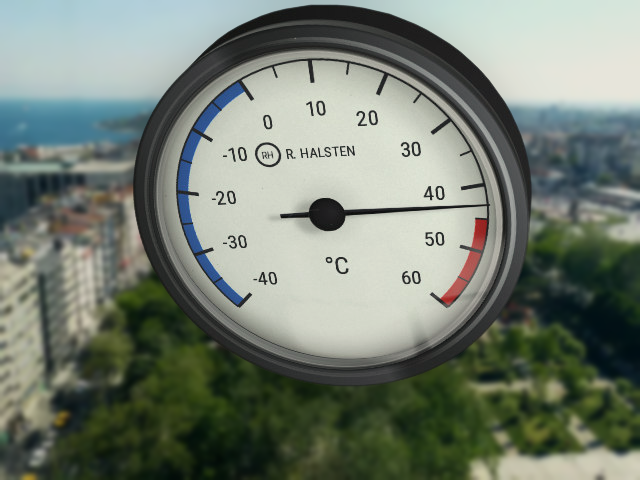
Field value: 42.5
